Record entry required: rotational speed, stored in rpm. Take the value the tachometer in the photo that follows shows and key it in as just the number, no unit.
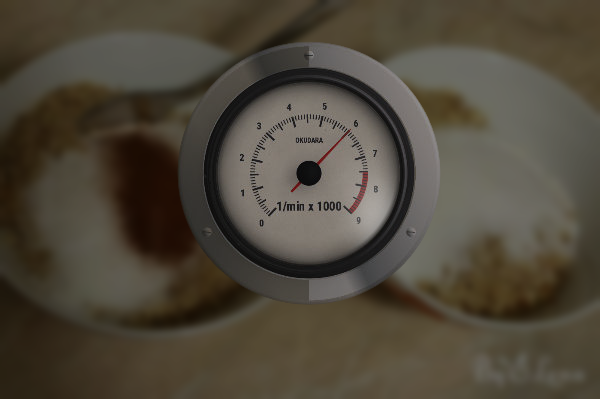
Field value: 6000
